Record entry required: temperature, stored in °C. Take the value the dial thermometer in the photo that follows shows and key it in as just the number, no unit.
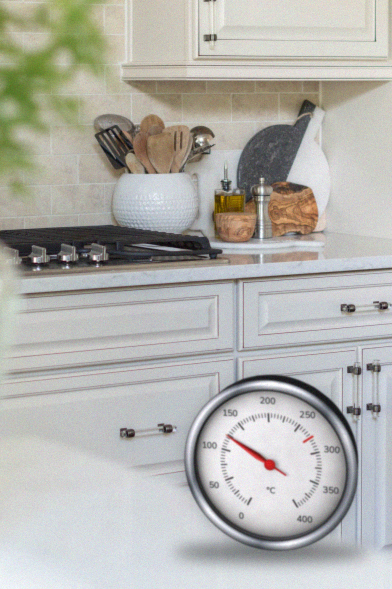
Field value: 125
